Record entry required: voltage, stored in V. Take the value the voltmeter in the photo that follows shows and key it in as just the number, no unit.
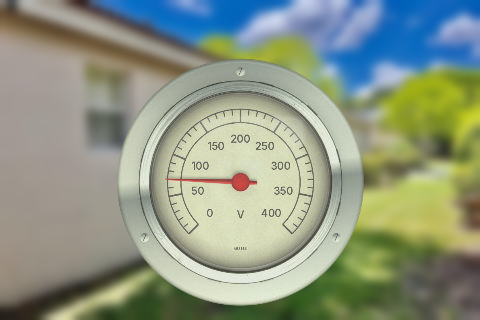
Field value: 70
